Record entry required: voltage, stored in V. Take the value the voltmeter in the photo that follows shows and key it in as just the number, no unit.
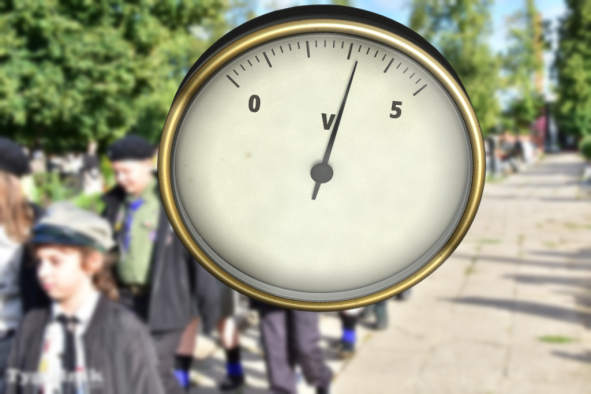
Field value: 3.2
